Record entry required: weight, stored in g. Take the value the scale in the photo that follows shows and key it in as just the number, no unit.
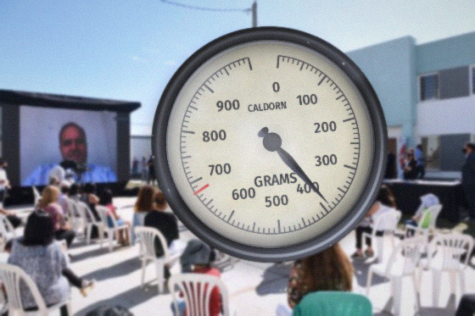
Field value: 390
